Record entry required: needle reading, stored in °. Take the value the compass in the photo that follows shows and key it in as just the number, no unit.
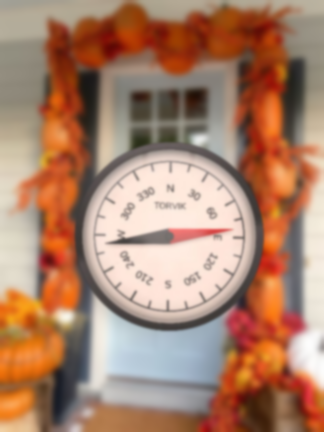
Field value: 82.5
